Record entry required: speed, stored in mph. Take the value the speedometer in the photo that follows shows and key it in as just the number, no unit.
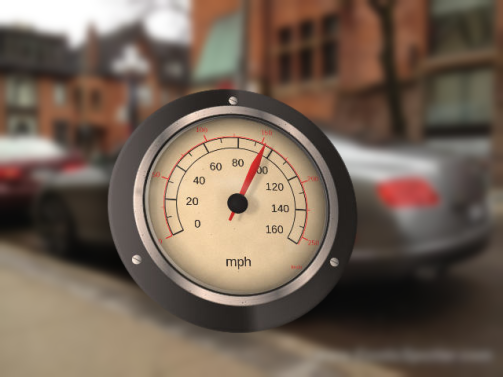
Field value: 95
